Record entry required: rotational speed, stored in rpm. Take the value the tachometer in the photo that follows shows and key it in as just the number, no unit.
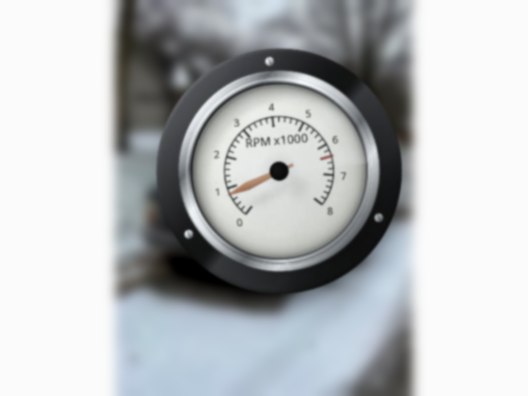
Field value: 800
